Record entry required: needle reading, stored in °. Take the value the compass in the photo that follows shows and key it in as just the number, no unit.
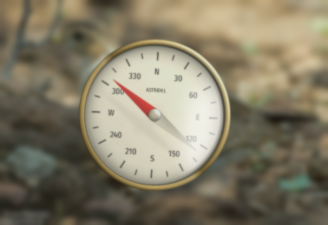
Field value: 307.5
